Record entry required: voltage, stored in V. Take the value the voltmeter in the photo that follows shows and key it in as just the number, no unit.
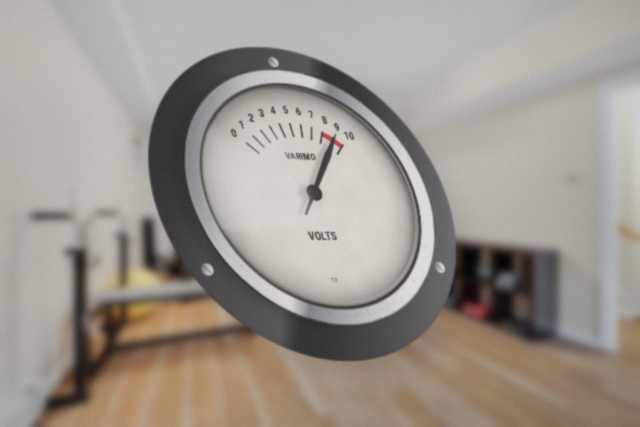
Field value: 9
